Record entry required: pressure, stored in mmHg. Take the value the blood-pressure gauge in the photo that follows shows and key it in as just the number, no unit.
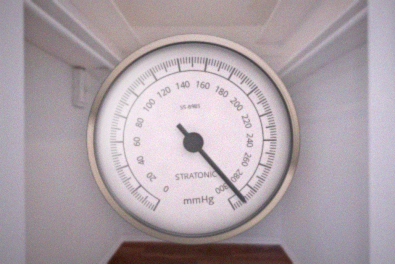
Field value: 290
